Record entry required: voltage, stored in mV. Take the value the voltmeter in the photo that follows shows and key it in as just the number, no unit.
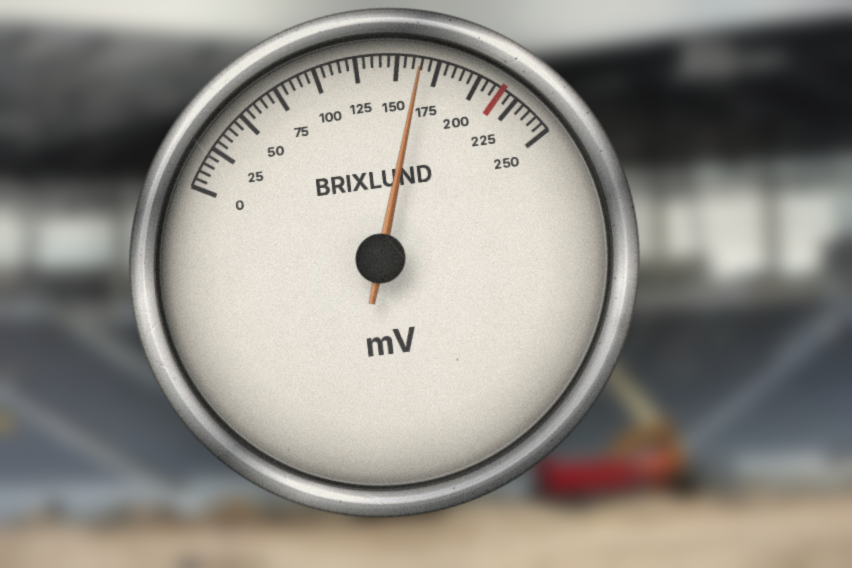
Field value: 165
